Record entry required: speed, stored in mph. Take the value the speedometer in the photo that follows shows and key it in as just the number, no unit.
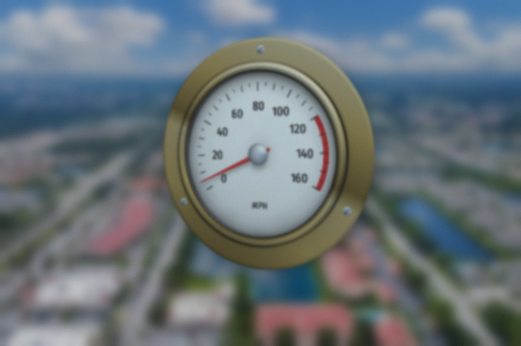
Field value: 5
